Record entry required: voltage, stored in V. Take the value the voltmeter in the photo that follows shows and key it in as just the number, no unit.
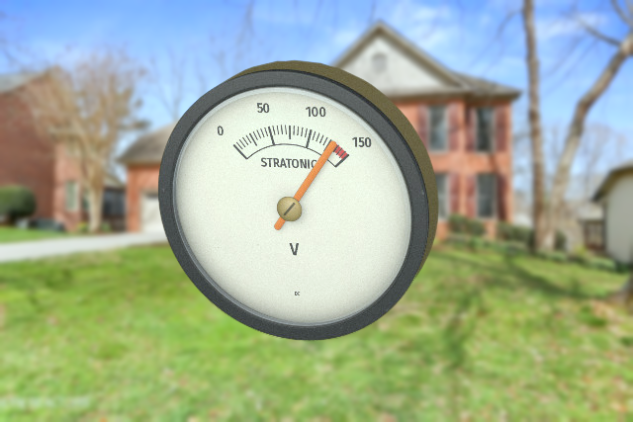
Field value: 130
